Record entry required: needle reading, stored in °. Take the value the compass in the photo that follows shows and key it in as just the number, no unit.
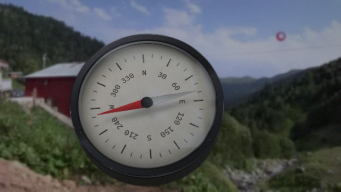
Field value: 260
